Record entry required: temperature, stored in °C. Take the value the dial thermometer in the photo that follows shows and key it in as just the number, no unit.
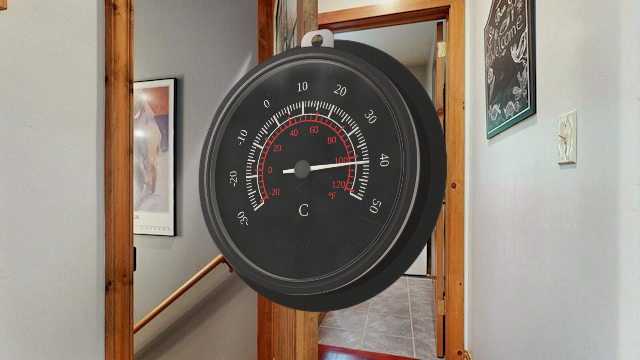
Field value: 40
